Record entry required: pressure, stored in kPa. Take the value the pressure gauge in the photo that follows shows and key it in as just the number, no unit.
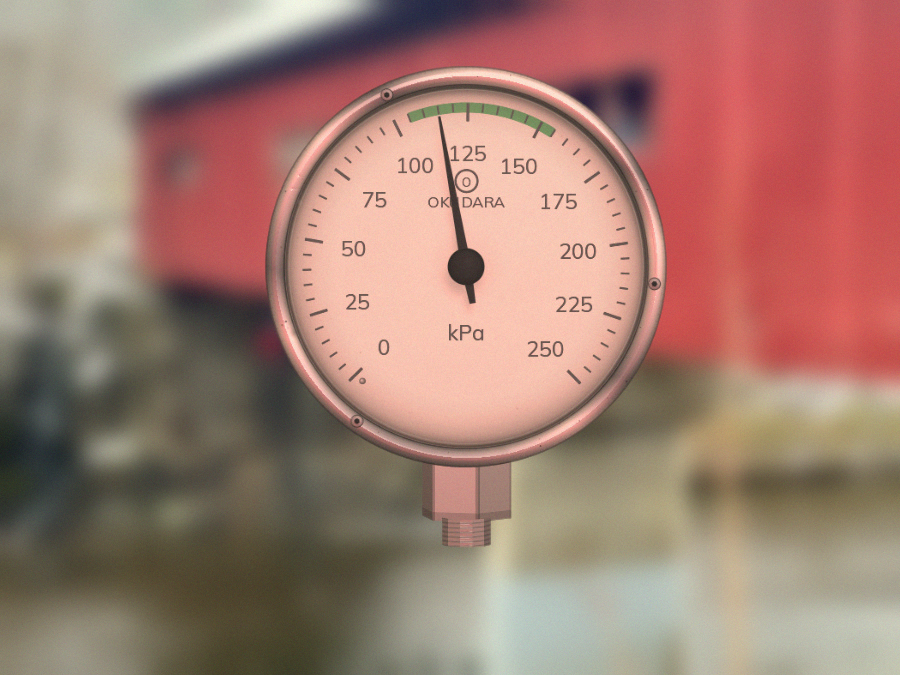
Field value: 115
